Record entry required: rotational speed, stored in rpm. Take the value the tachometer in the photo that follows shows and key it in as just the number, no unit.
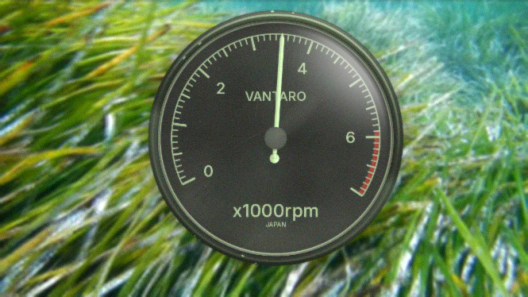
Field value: 3500
